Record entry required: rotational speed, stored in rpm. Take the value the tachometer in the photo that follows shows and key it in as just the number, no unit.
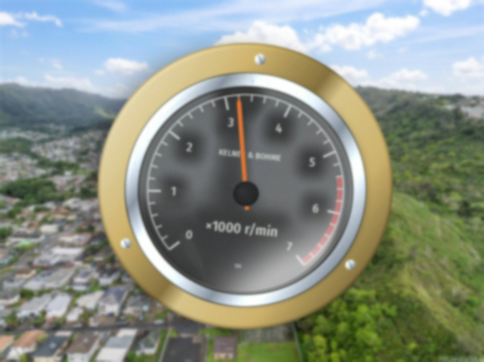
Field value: 3200
